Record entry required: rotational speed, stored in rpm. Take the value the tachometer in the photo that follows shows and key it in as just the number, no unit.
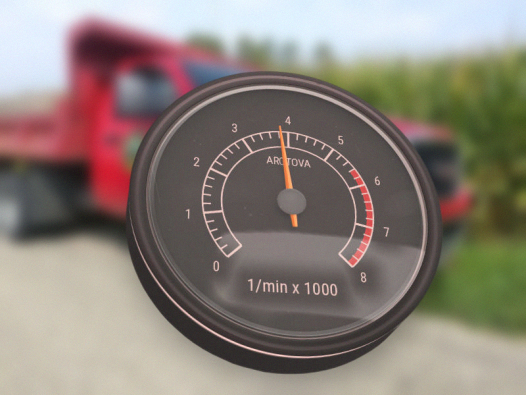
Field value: 3800
